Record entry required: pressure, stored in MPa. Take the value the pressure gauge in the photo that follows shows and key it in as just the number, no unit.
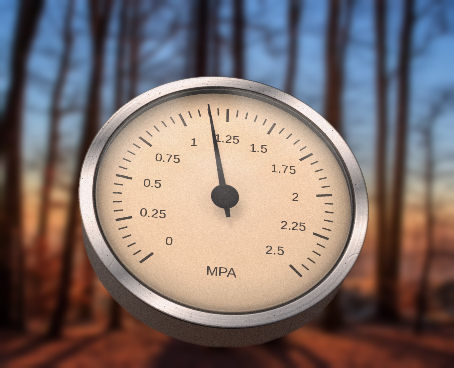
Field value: 1.15
